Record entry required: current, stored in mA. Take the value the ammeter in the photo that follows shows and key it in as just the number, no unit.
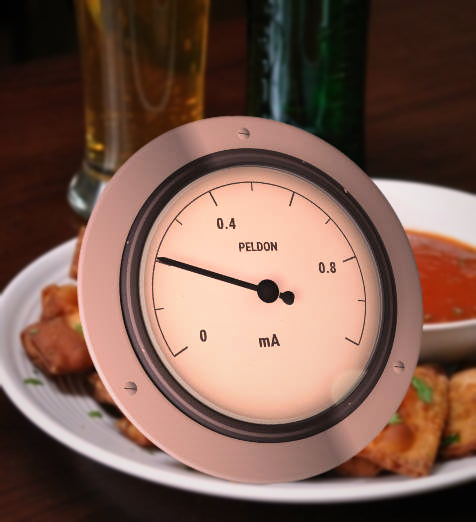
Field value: 0.2
